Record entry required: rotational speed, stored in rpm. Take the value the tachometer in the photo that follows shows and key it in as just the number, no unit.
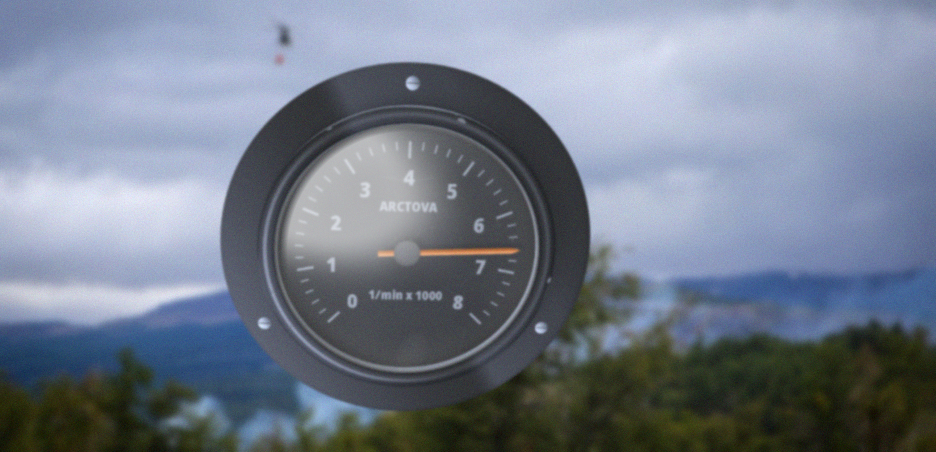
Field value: 6600
